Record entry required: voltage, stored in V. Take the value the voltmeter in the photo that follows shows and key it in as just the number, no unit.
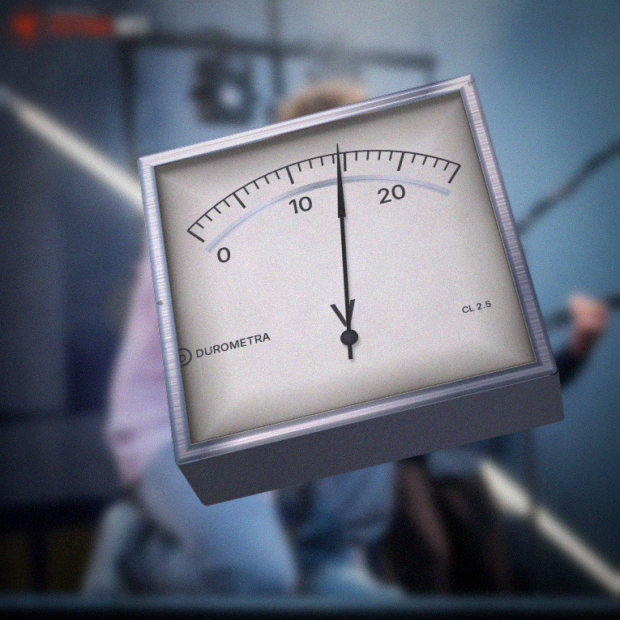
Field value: 14.5
